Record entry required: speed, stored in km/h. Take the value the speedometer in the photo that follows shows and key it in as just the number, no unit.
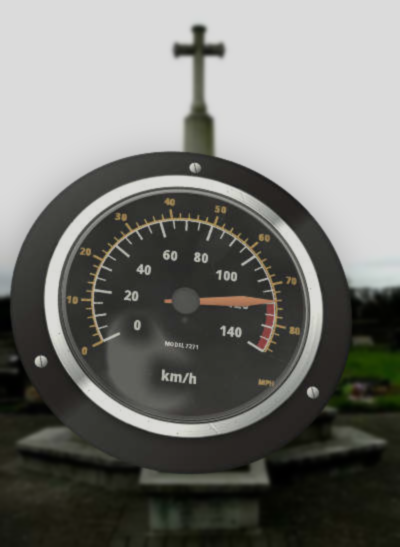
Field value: 120
